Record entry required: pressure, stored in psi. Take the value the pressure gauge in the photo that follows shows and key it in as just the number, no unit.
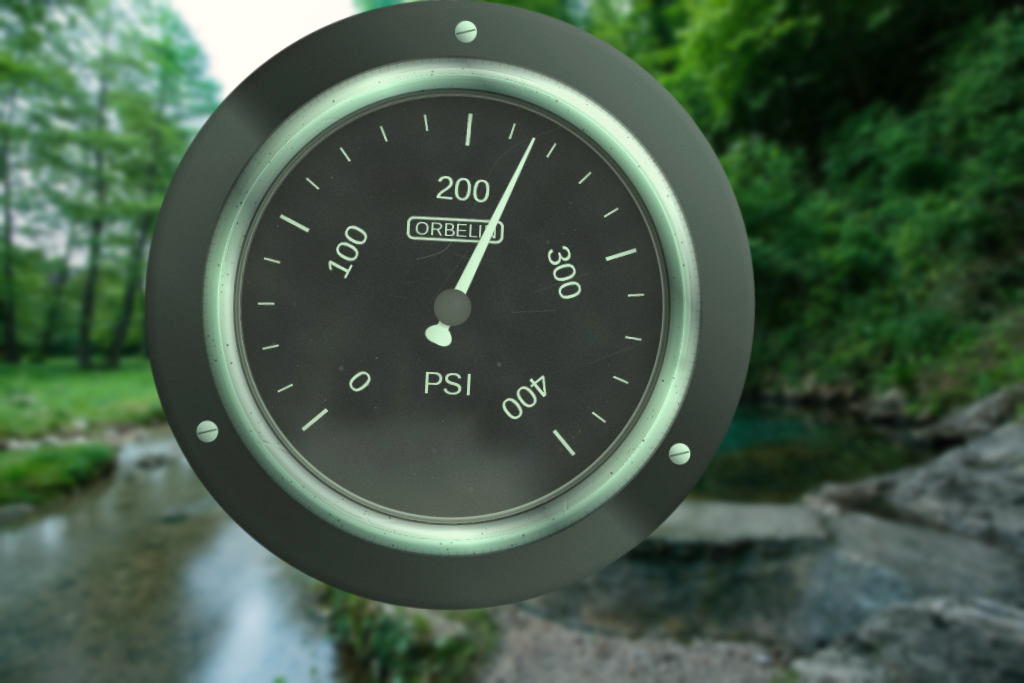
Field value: 230
